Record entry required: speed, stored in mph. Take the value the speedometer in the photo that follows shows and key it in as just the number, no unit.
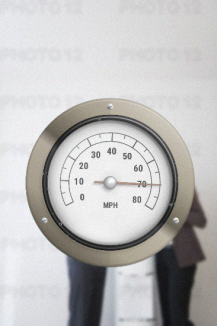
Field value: 70
